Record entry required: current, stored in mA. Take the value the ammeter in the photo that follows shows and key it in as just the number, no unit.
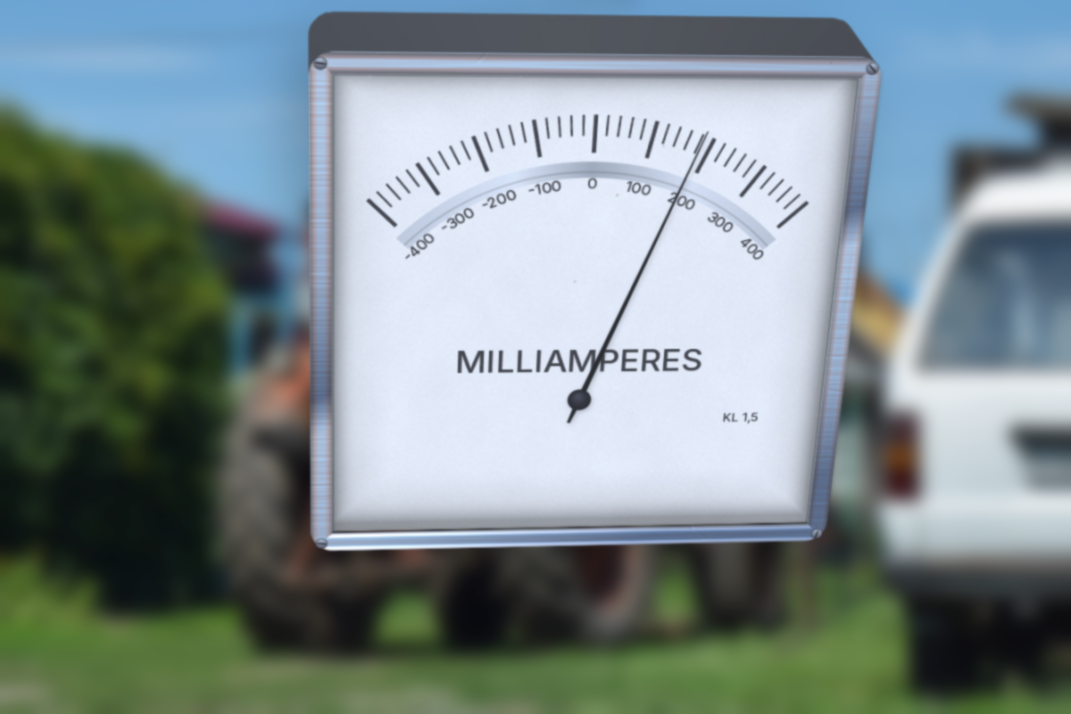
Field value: 180
